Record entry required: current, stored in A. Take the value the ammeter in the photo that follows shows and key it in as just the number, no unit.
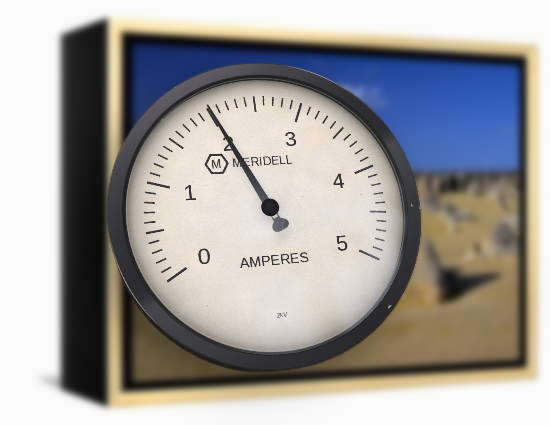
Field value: 2
